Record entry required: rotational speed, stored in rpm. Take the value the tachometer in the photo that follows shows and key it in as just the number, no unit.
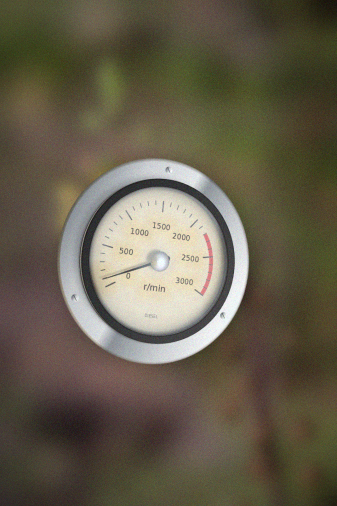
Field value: 100
